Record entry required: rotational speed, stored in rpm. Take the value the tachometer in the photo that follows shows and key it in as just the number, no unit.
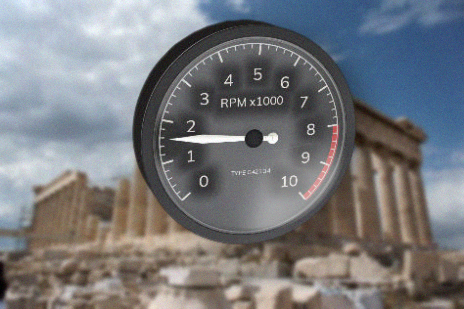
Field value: 1600
